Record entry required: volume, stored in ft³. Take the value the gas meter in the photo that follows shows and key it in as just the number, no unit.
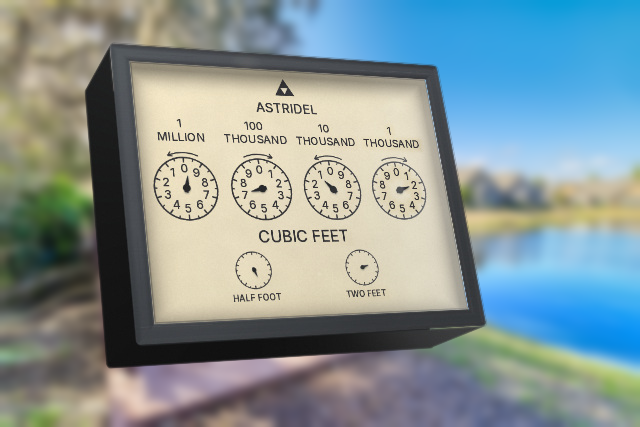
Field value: 971200
